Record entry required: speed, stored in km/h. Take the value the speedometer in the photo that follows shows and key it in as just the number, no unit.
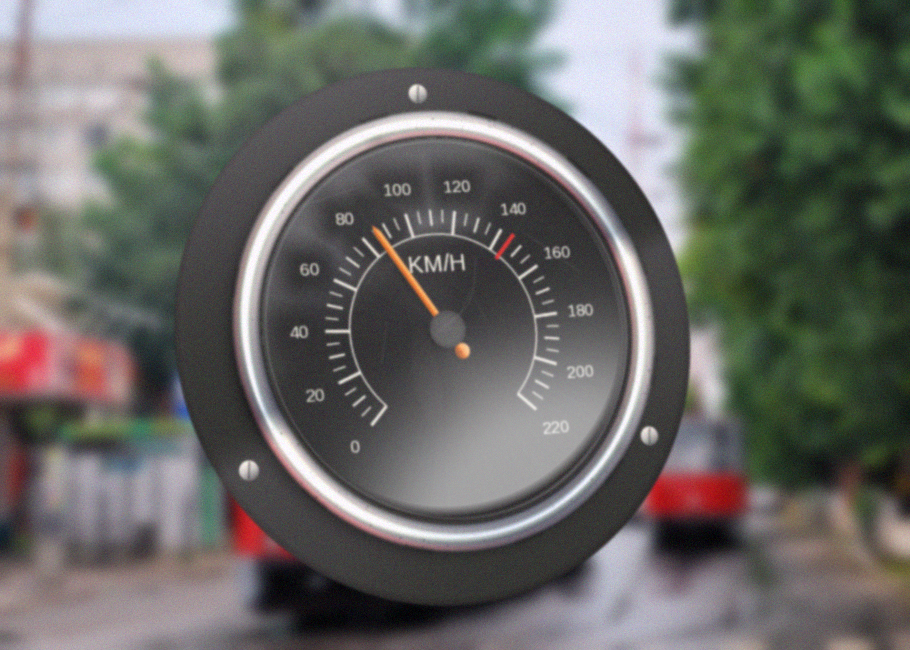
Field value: 85
